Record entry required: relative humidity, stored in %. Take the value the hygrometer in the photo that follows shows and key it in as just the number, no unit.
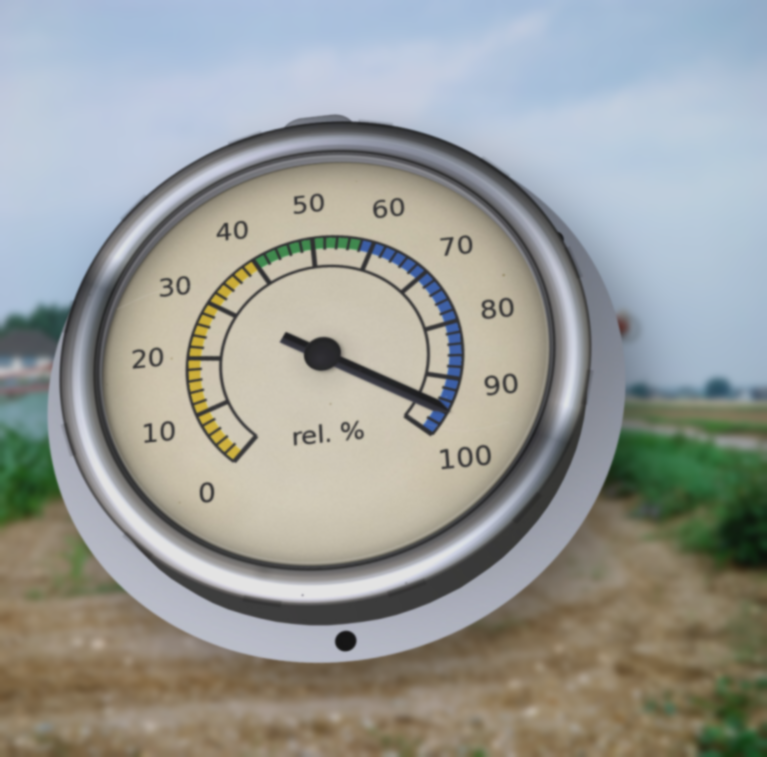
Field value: 96
